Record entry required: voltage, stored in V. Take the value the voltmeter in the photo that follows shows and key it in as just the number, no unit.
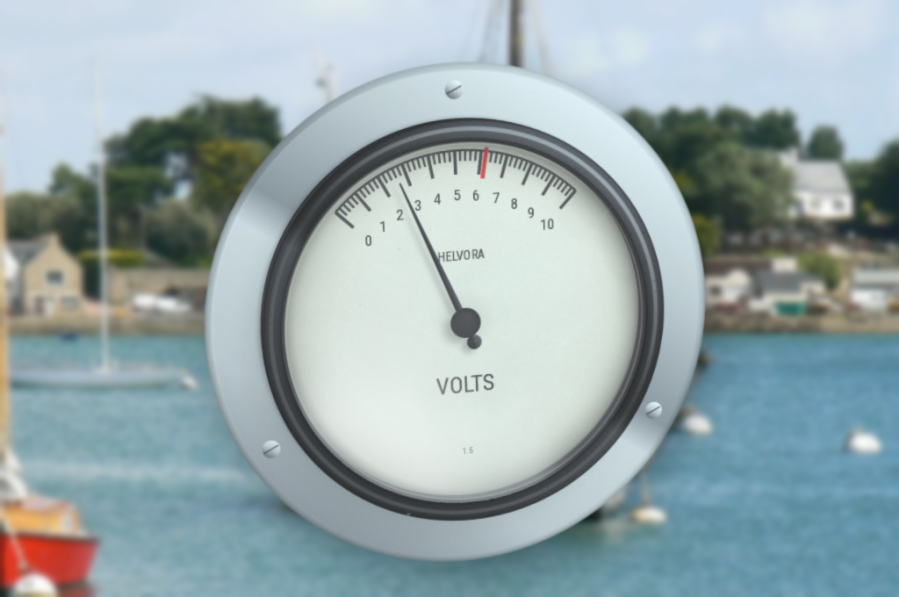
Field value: 2.6
